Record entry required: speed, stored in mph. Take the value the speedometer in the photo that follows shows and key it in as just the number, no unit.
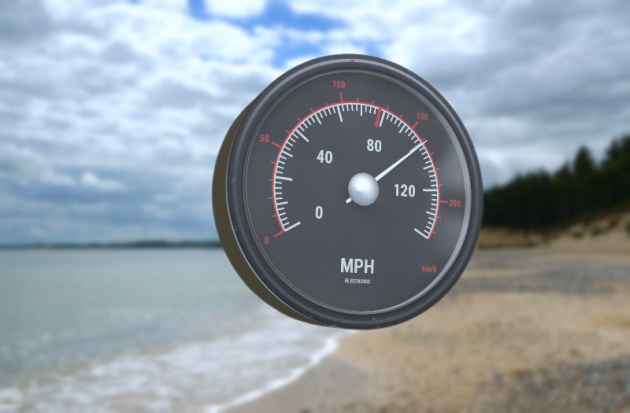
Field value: 100
